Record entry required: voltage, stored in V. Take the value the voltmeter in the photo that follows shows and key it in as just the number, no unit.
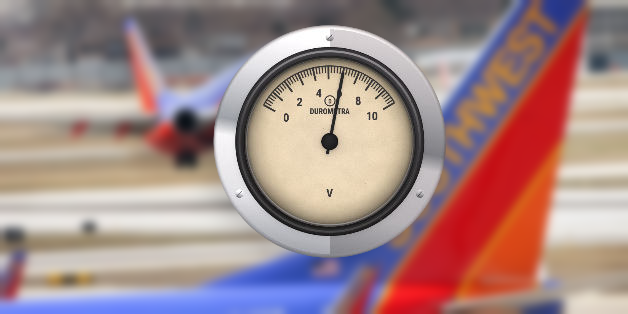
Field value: 6
